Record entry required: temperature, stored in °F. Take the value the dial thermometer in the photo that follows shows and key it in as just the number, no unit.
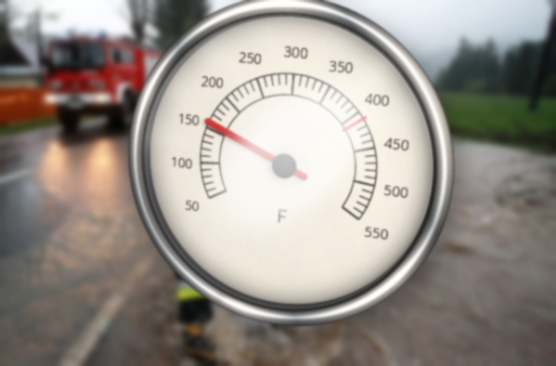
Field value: 160
